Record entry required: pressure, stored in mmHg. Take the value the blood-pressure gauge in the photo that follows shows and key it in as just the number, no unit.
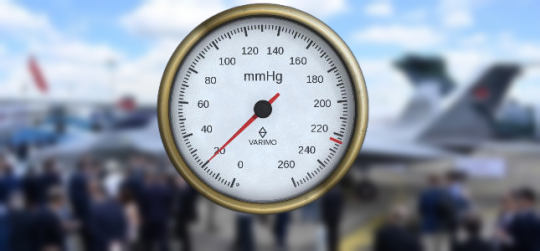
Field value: 20
